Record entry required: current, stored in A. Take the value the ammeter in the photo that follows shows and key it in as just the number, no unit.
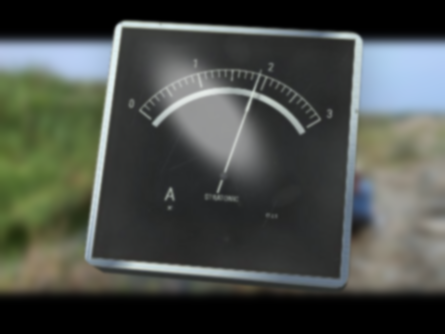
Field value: 1.9
